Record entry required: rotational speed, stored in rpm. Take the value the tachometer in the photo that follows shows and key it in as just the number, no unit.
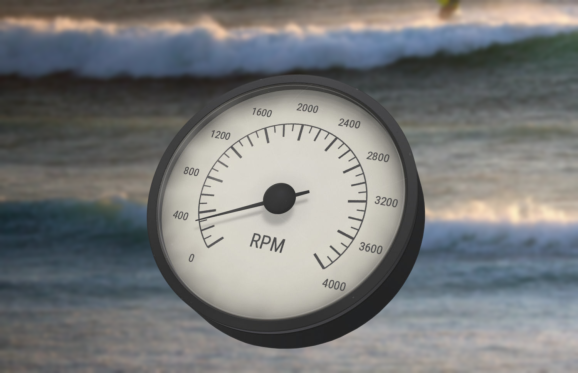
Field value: 300
